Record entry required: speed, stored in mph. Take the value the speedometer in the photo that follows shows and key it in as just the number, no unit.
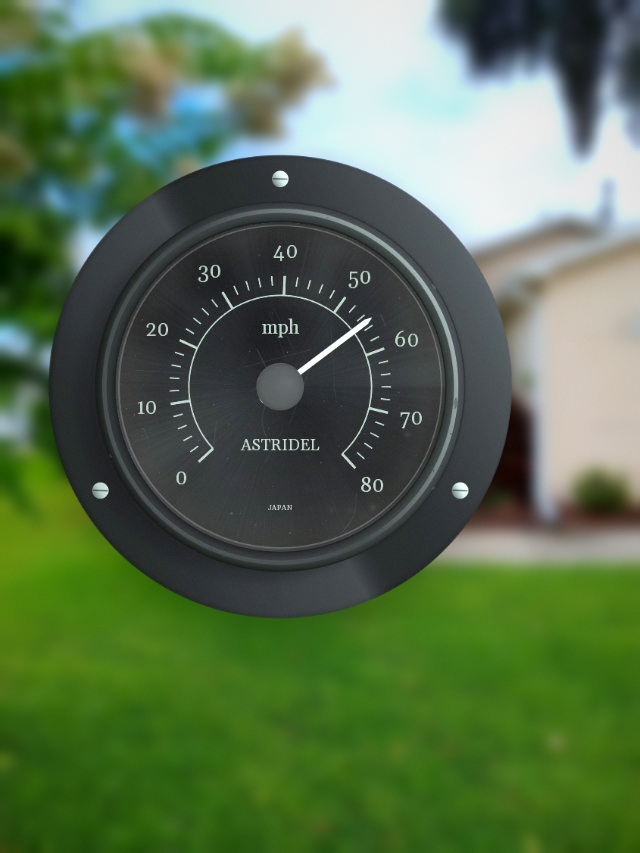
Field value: 55
